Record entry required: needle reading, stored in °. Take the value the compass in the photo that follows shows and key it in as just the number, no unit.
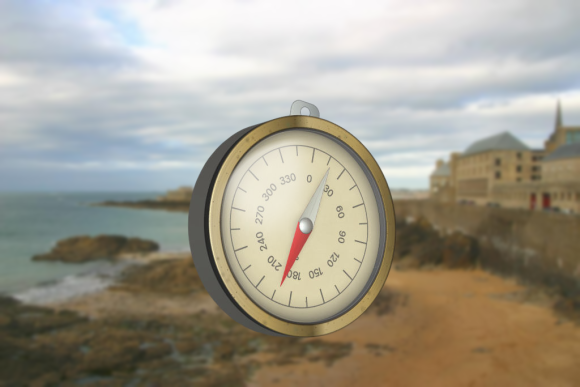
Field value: 195
